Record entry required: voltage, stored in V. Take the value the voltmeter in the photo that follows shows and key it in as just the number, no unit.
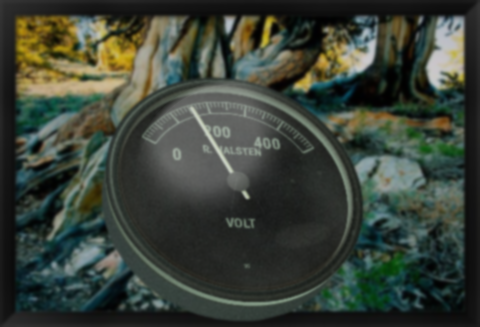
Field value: 150
